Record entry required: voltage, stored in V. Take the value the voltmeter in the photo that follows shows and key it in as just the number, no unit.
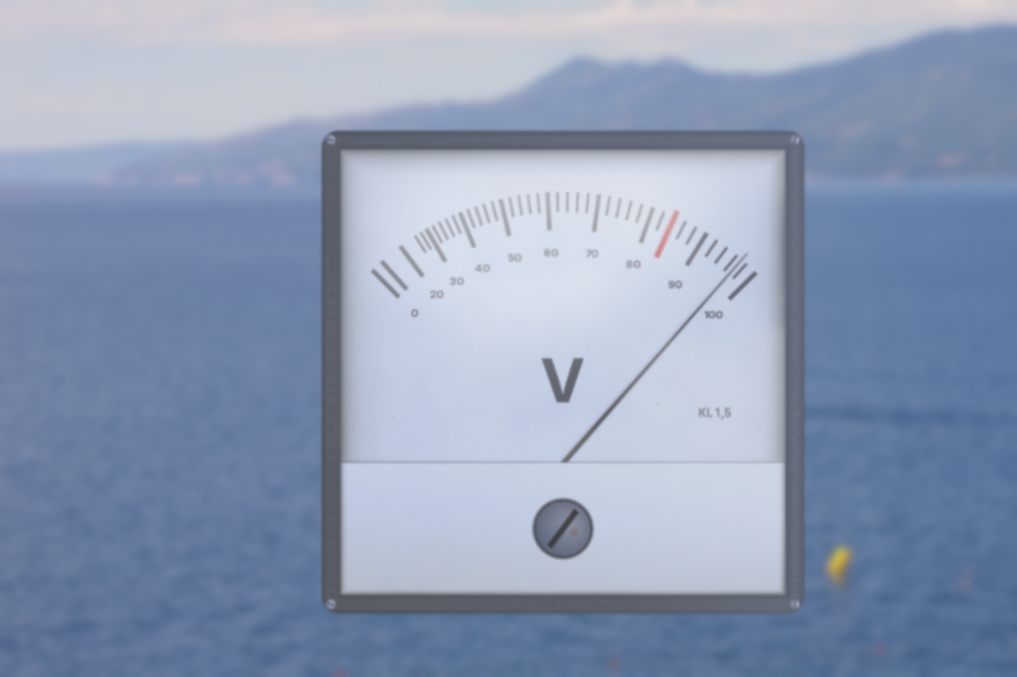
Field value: 97
